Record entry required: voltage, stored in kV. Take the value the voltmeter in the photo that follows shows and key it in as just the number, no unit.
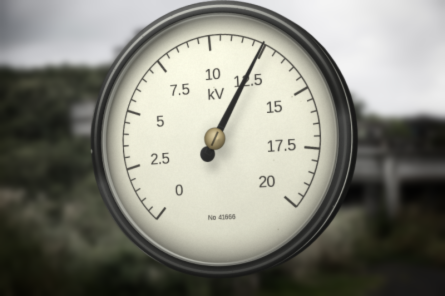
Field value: 12.5
